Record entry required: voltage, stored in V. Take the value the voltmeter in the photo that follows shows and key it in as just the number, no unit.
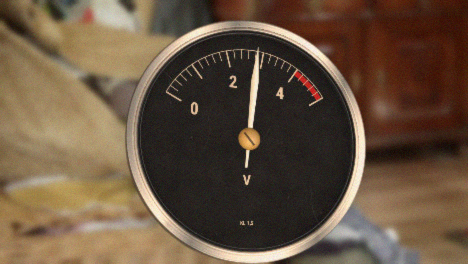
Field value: 2.8
